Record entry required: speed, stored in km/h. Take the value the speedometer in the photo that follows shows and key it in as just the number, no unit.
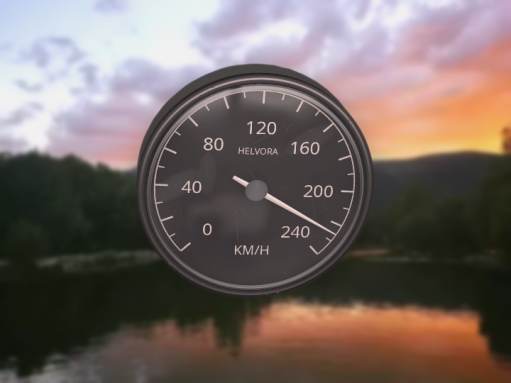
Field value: 225
